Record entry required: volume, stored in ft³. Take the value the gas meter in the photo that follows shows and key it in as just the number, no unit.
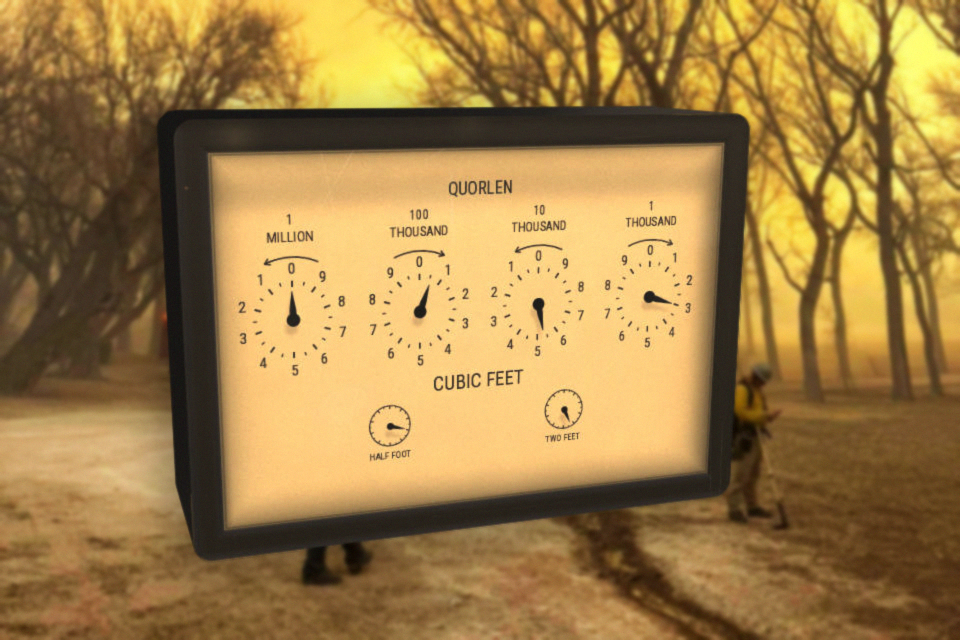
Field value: 5300
